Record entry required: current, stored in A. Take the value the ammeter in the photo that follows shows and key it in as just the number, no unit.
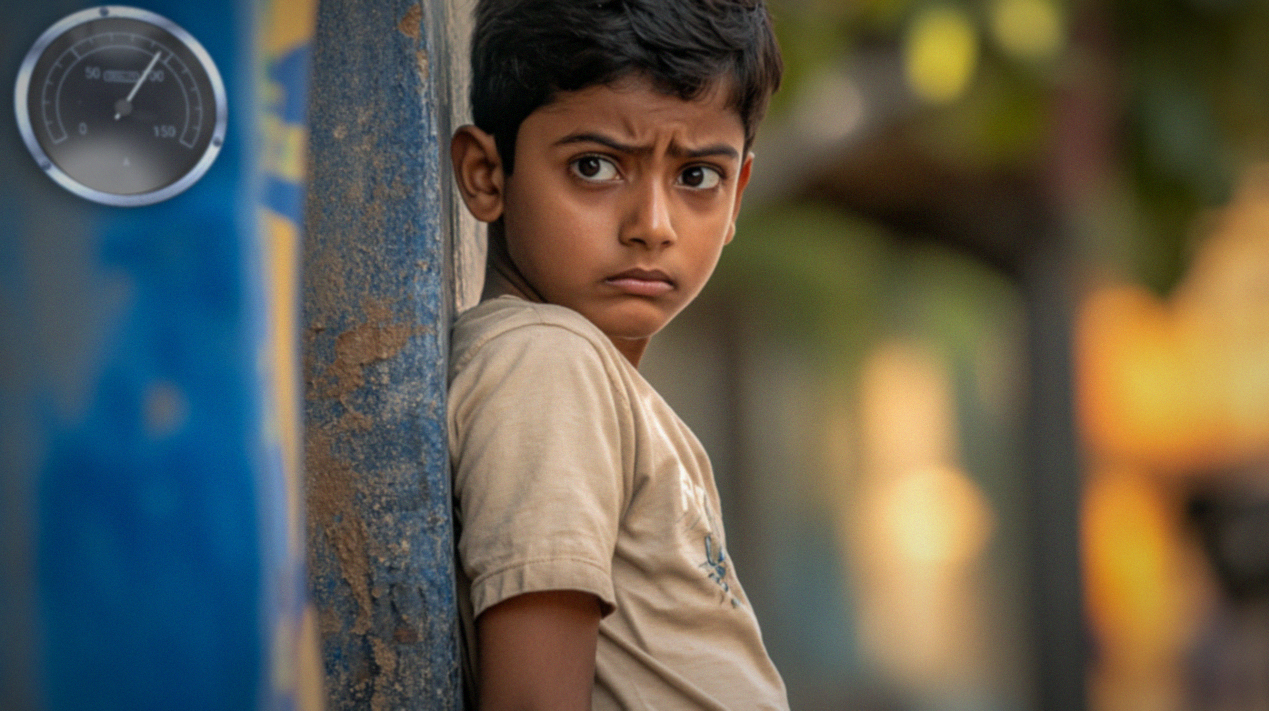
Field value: 95
